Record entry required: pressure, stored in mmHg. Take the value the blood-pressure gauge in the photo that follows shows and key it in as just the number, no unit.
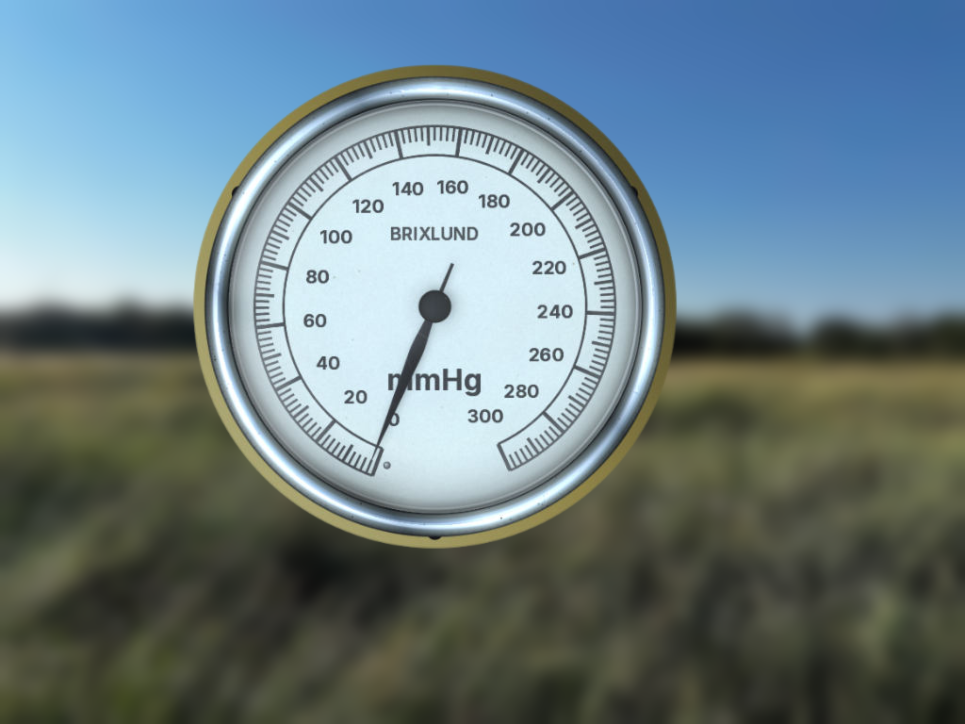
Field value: 2
